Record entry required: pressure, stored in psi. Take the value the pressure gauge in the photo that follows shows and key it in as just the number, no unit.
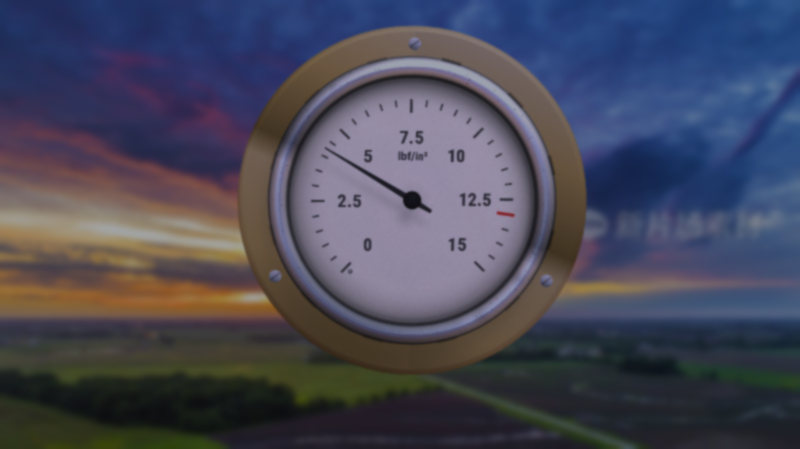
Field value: 4.25
